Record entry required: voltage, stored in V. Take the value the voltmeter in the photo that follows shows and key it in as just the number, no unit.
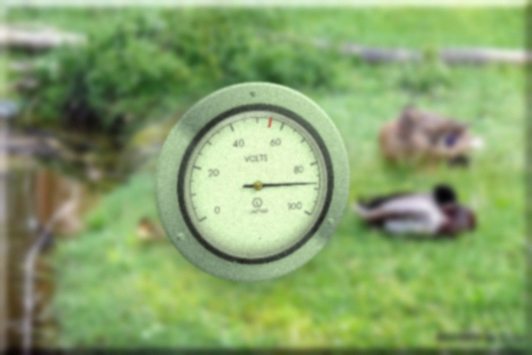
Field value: 87.5
